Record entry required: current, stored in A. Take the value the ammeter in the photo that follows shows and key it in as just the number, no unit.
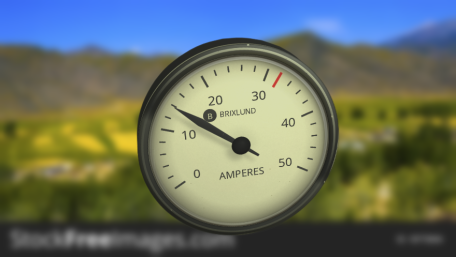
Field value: 14
